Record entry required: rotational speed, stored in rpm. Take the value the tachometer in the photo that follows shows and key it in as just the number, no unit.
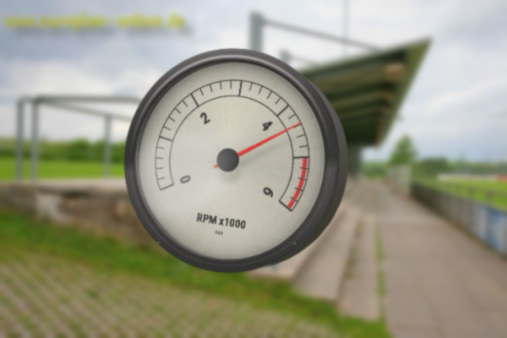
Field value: 4400
